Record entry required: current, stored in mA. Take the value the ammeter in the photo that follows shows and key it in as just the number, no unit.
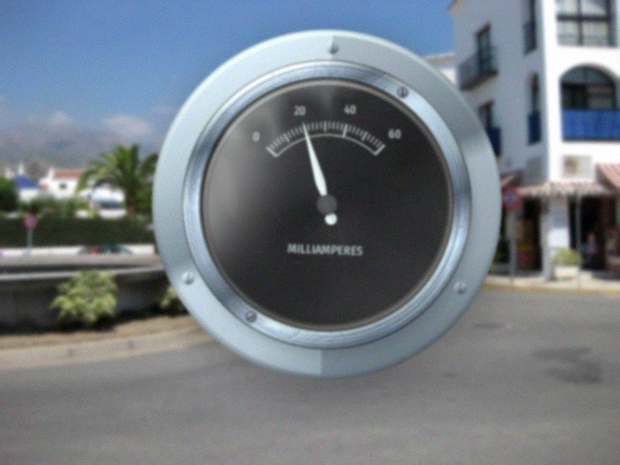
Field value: 20
